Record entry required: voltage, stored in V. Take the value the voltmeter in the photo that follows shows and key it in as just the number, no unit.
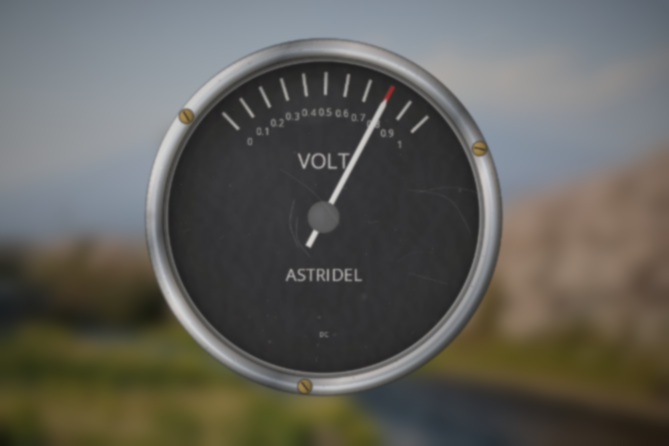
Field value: 0.8
